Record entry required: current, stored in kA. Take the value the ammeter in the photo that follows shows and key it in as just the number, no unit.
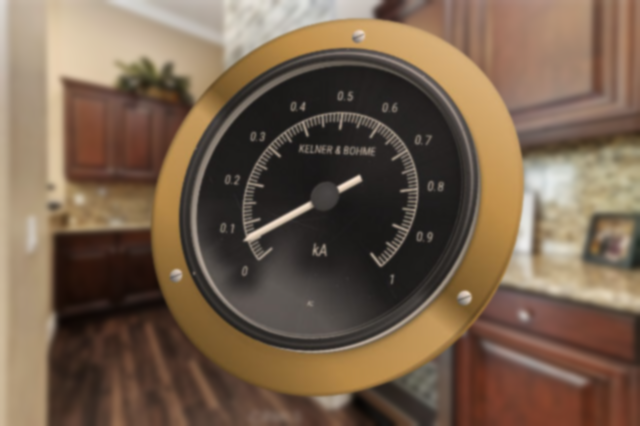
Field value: 0.05
